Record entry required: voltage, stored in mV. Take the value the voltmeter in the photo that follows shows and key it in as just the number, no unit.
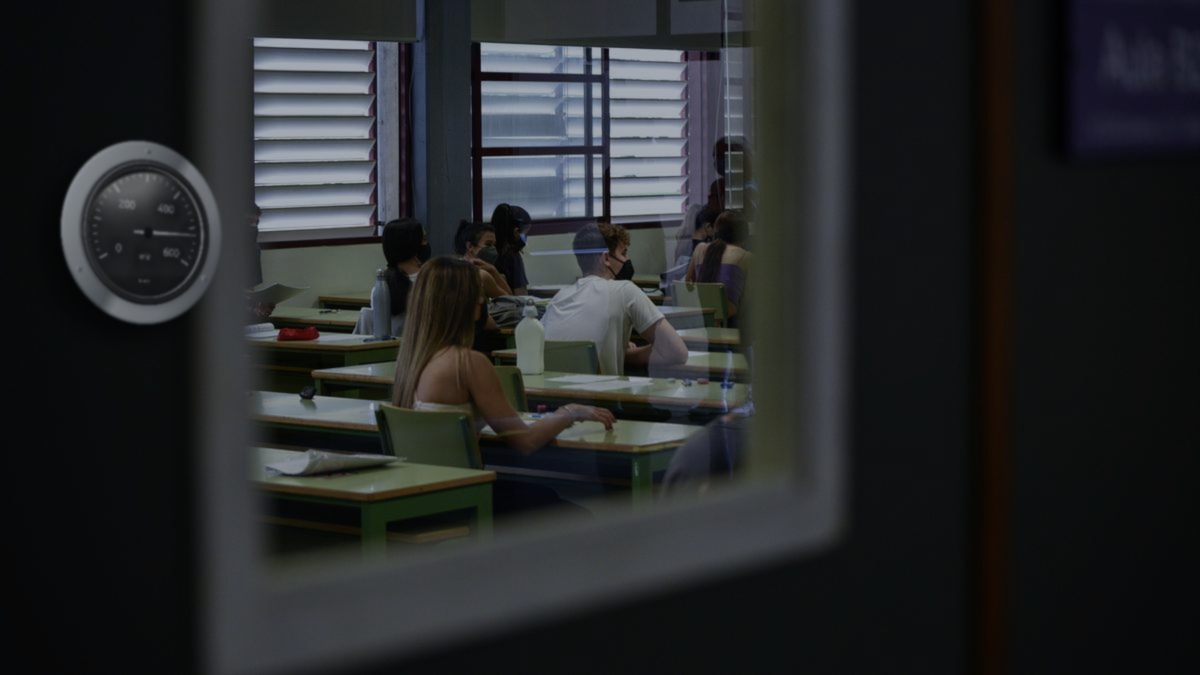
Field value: 520
